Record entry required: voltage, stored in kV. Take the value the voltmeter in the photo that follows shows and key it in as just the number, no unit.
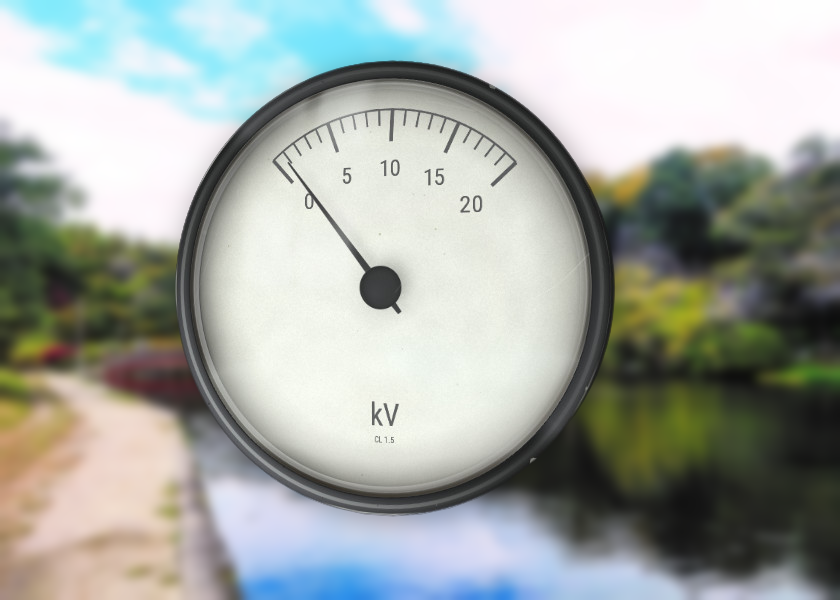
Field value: 1
